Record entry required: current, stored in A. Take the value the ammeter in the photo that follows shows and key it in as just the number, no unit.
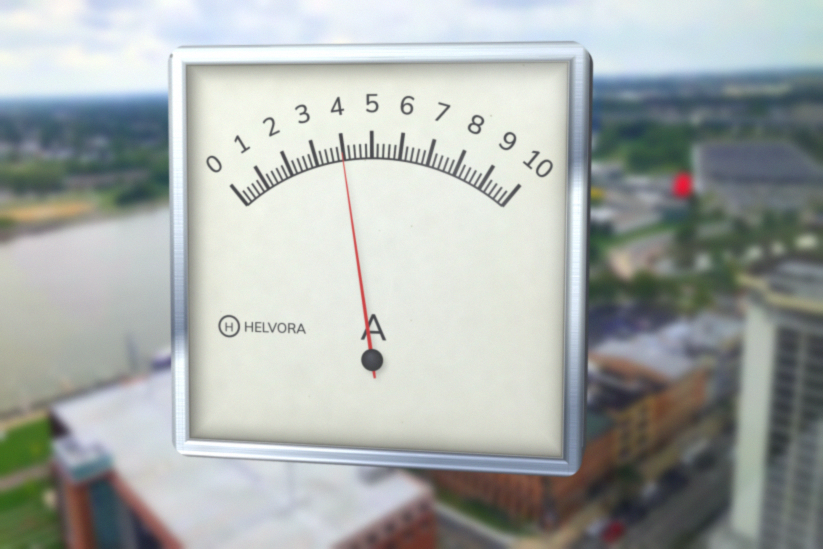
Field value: 4
